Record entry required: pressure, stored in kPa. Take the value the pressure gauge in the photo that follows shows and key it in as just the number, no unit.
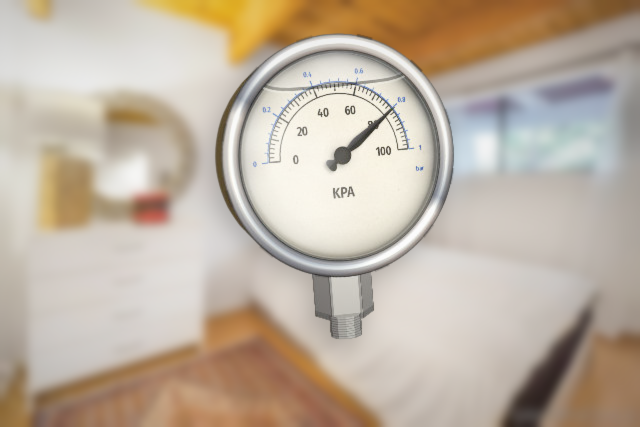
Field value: 80
